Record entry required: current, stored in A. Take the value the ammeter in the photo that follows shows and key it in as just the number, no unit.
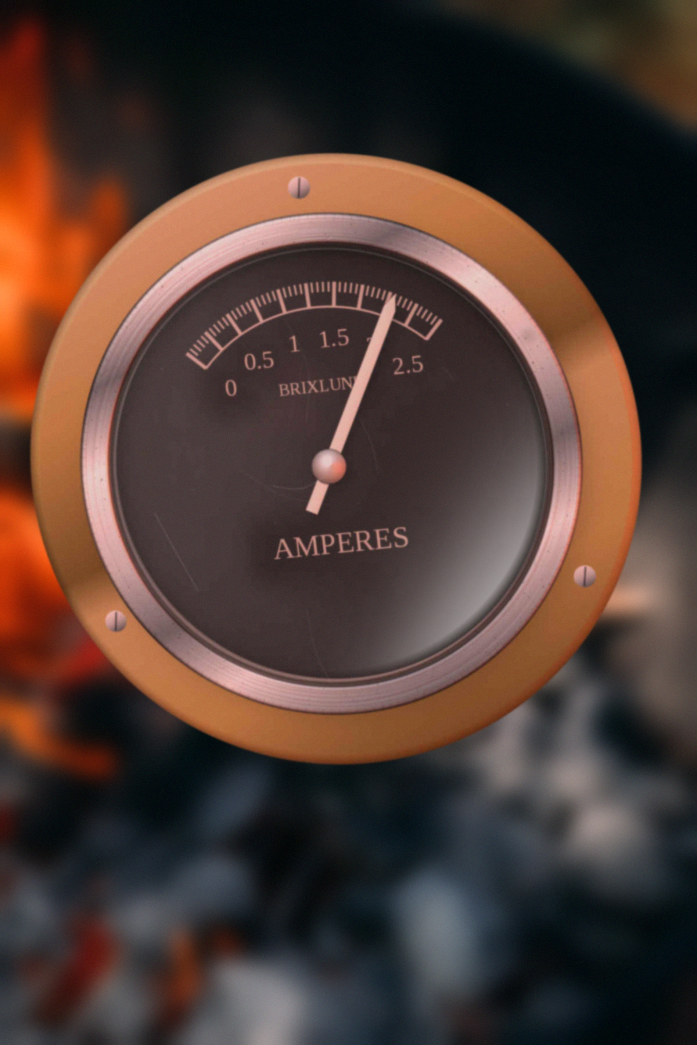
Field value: 2.05
